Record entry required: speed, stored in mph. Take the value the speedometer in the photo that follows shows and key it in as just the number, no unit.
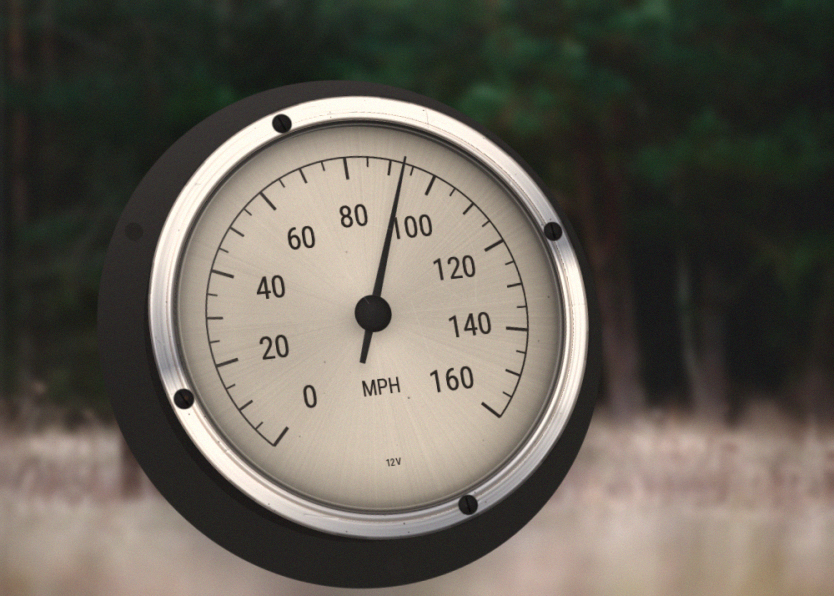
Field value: 92.5
